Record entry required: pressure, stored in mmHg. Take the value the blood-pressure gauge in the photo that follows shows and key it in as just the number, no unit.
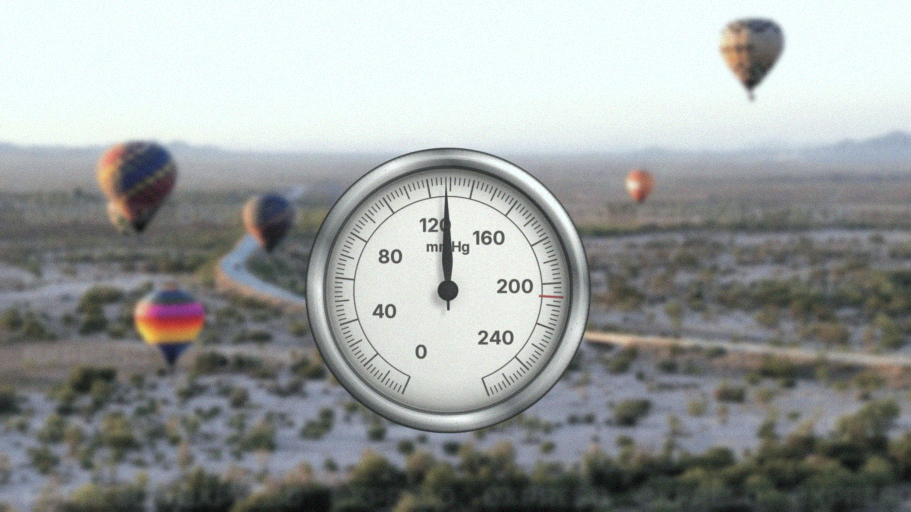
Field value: 128
